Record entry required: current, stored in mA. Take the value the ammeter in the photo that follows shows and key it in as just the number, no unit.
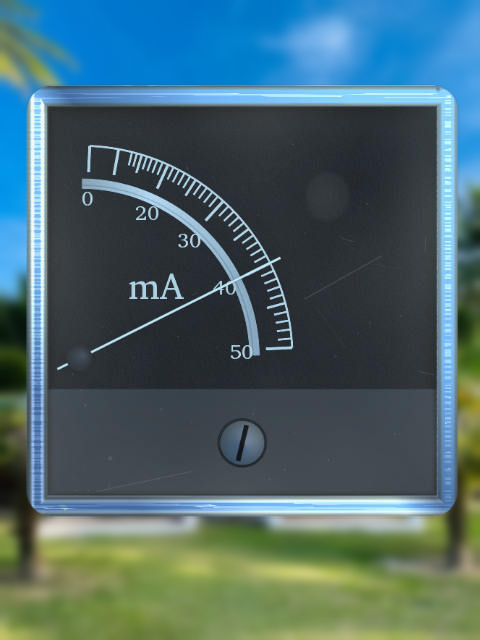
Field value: 40
